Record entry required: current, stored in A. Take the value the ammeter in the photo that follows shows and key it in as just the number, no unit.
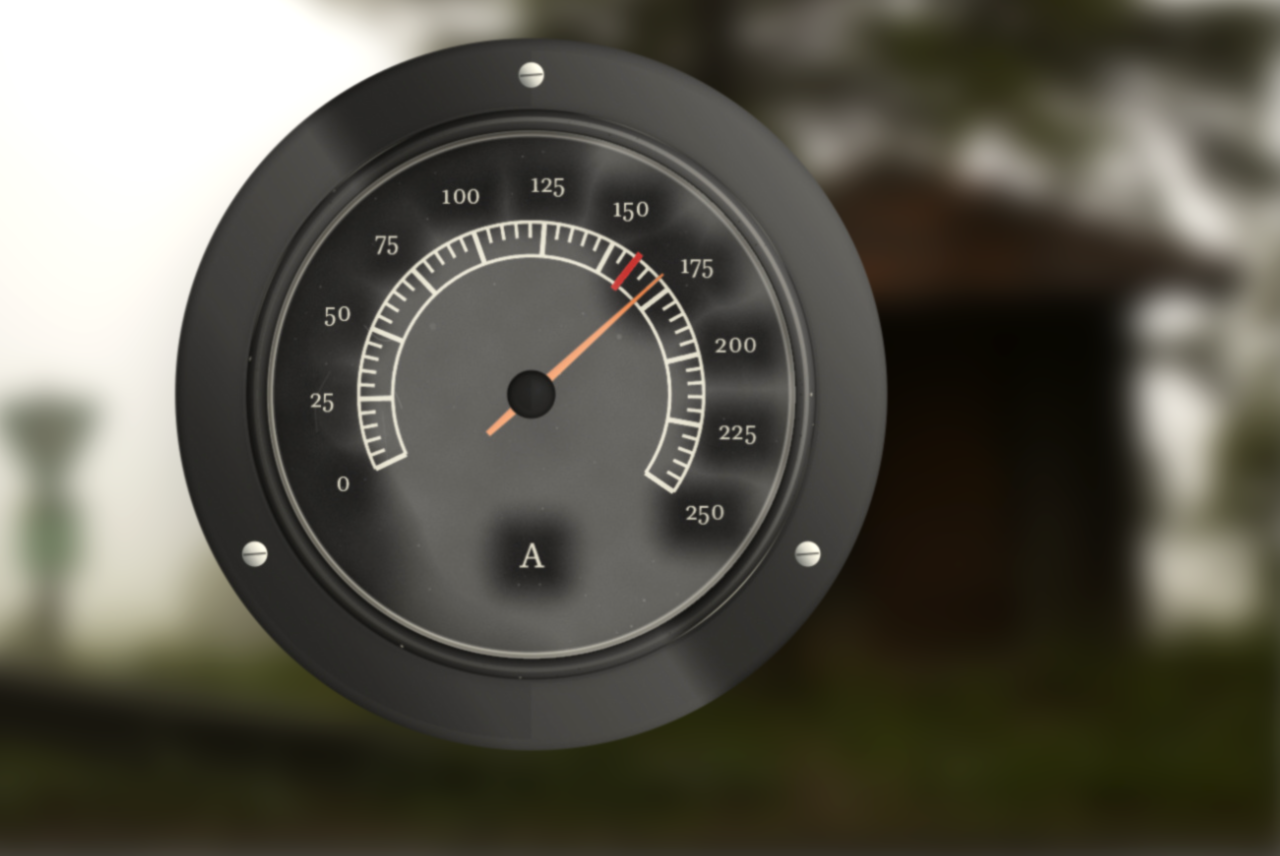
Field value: 170
